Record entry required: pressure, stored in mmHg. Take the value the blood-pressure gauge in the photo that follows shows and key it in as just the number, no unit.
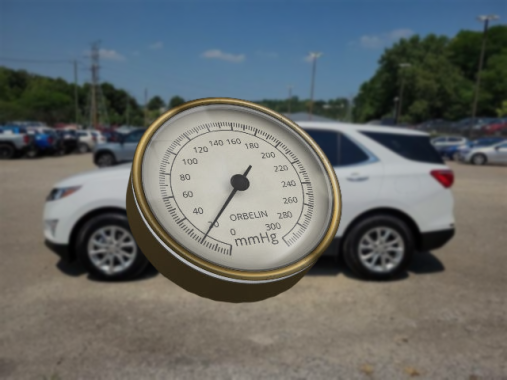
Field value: 20
